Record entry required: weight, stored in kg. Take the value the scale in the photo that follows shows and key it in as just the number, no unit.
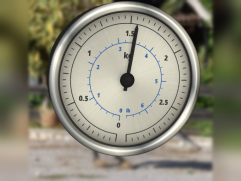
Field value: 1.55
